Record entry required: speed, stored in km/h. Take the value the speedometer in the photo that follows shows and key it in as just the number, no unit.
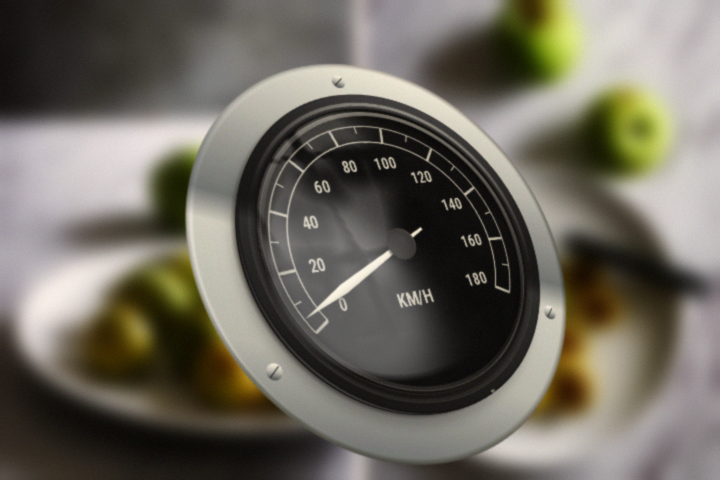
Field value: 5
